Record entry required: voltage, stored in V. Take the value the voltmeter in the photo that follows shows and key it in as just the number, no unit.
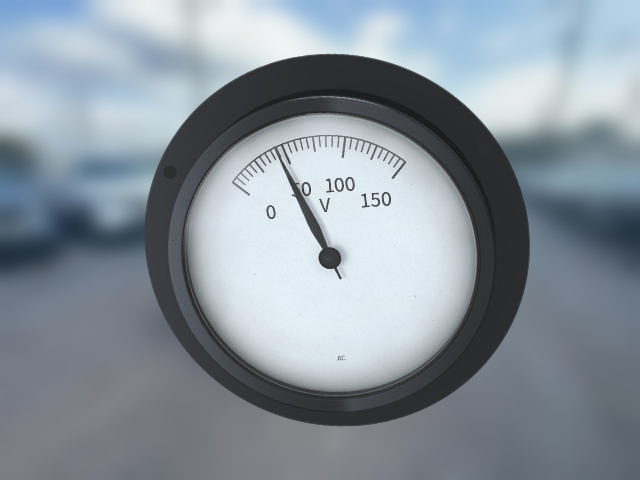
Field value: 45
